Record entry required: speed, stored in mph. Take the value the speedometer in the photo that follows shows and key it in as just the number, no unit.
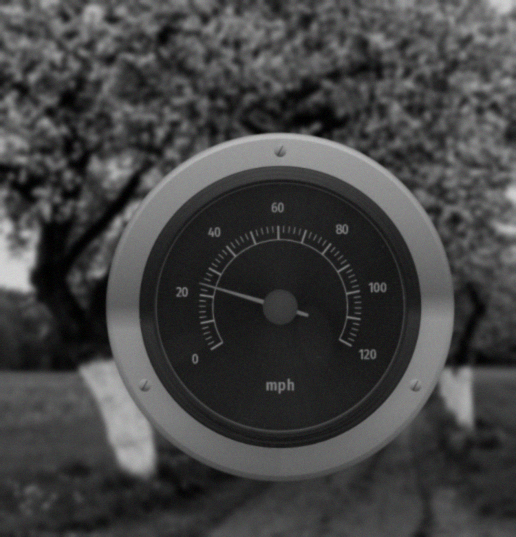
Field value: 24
